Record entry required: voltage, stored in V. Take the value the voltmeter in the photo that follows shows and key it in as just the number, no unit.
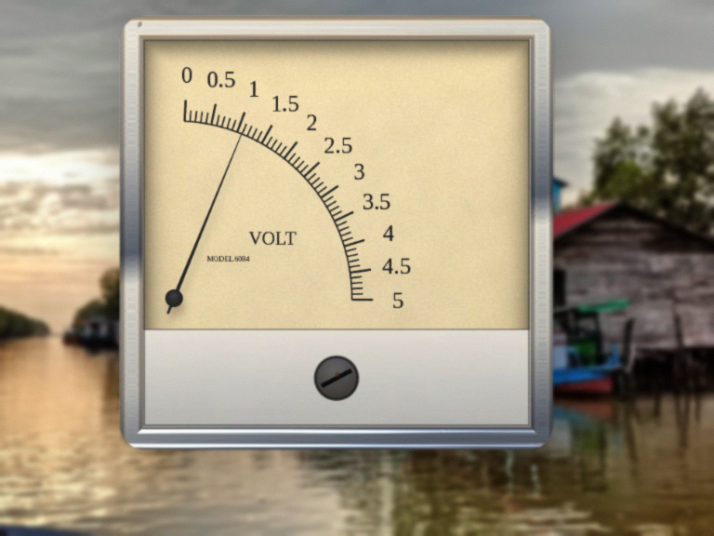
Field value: 1.1
